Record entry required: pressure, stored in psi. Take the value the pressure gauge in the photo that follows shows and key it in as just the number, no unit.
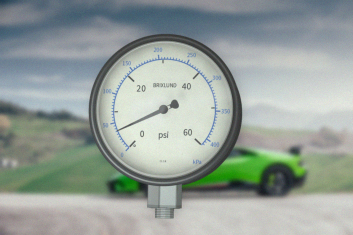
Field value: 5
